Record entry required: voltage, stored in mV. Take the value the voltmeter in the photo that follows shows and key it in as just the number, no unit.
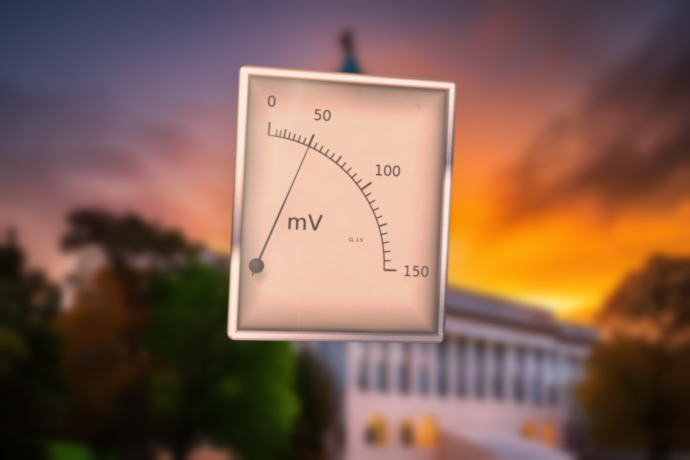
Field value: 50
